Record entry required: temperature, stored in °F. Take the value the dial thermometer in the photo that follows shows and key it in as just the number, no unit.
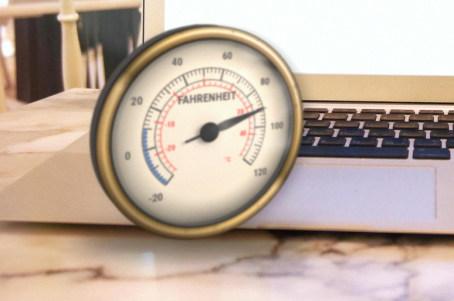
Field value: 90
